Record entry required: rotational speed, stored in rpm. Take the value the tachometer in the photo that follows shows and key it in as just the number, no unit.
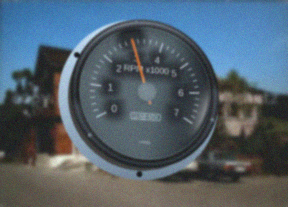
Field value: 3000
